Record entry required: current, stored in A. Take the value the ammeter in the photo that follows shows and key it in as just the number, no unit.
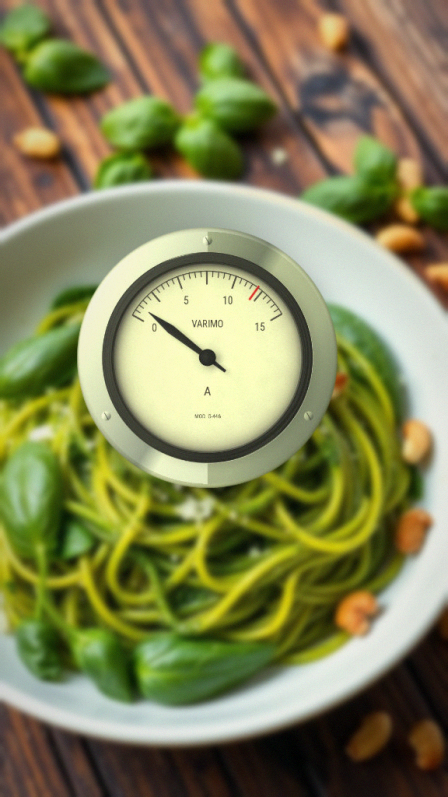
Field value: 1
